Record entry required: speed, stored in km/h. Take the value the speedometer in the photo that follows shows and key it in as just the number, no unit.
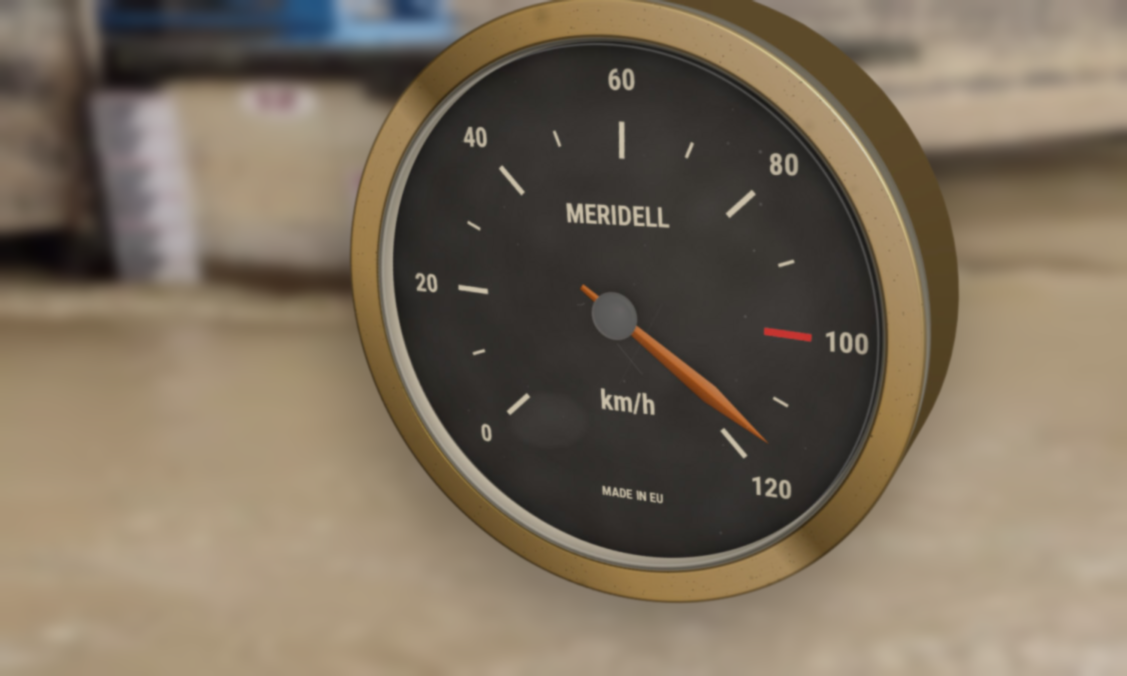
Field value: 115
